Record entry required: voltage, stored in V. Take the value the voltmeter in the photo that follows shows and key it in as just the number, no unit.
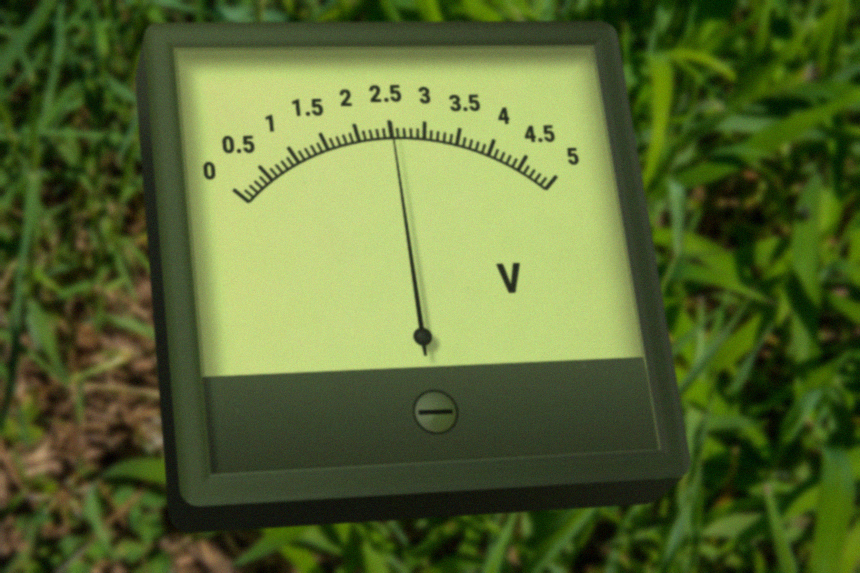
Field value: 2.5
